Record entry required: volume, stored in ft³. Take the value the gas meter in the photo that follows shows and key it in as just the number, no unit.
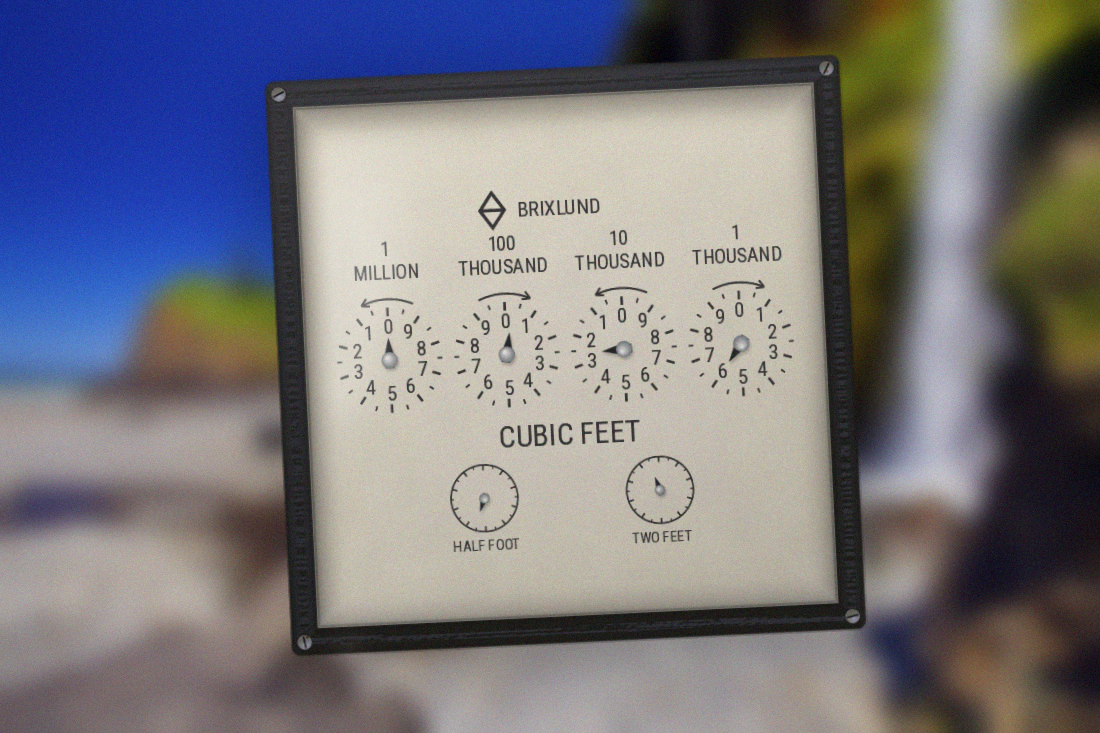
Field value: 2600
